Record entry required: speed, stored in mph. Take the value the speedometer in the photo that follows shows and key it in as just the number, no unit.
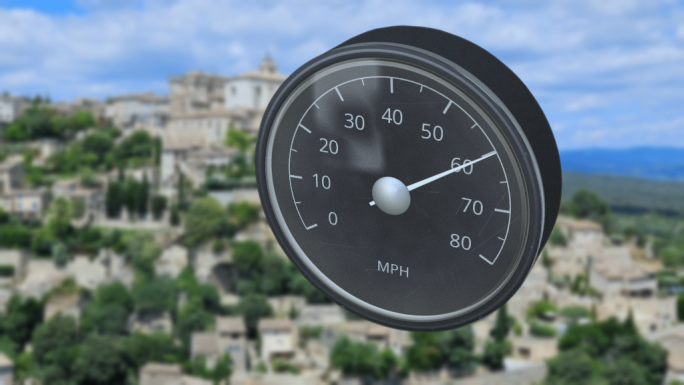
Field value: 60
